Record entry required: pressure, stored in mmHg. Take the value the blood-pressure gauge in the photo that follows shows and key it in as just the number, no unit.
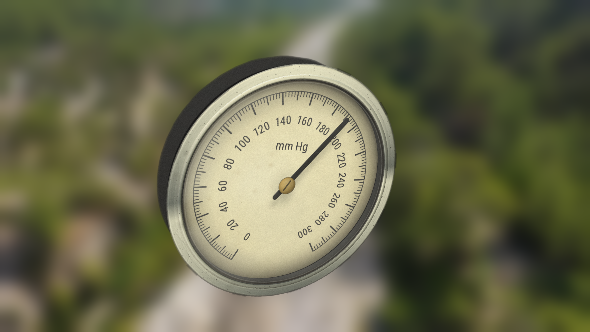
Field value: 190
